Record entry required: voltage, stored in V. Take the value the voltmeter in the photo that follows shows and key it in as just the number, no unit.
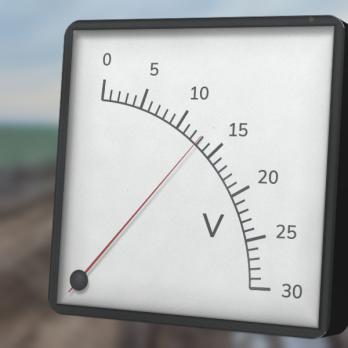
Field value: 13
